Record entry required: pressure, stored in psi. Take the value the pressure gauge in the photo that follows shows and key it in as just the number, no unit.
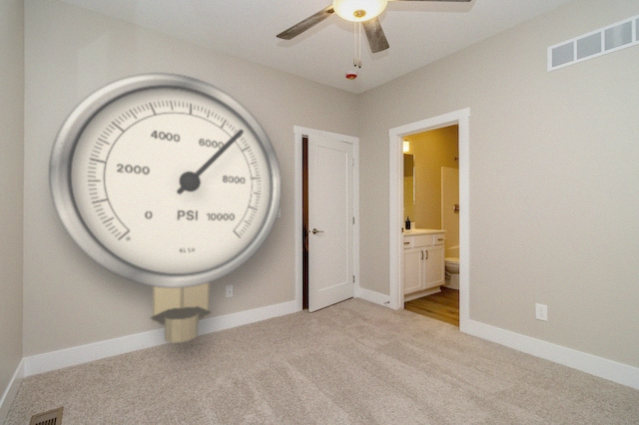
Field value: 6500
